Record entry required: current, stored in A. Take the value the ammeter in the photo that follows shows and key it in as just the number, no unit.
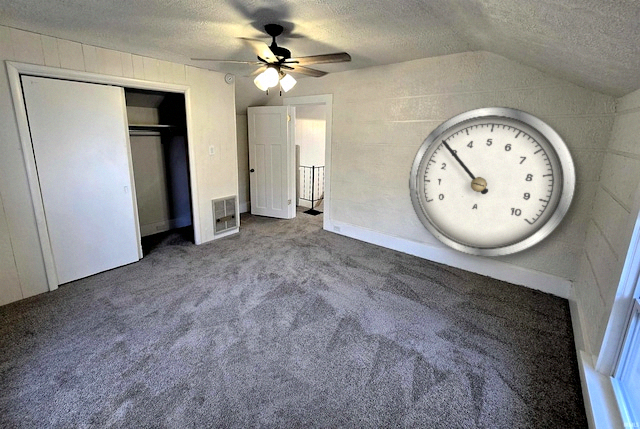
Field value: 3
